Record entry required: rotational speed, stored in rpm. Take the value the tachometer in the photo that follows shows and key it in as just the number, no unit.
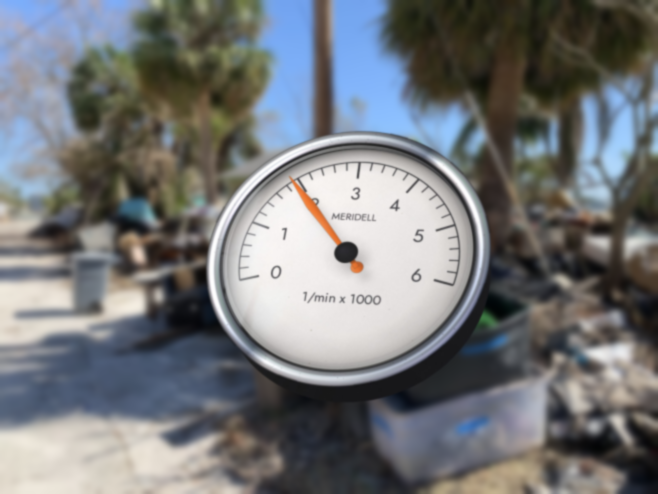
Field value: 1900
